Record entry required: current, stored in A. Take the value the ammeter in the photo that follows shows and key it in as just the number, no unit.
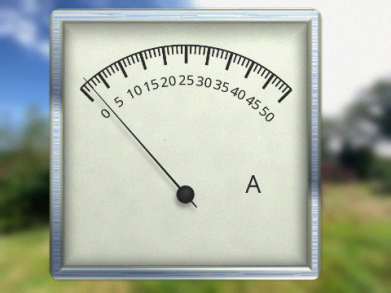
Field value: 2
